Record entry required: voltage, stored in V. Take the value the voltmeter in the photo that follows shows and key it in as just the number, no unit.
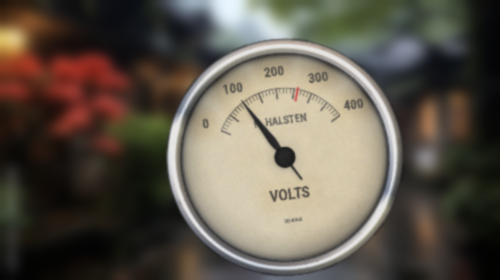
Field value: 100
